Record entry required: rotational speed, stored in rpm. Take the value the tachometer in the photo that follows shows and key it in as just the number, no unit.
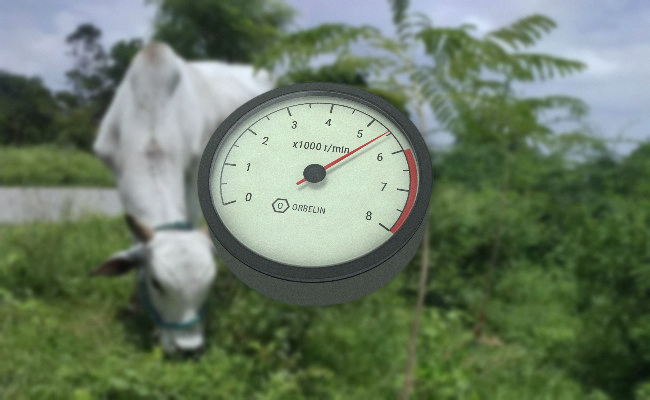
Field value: 5500
